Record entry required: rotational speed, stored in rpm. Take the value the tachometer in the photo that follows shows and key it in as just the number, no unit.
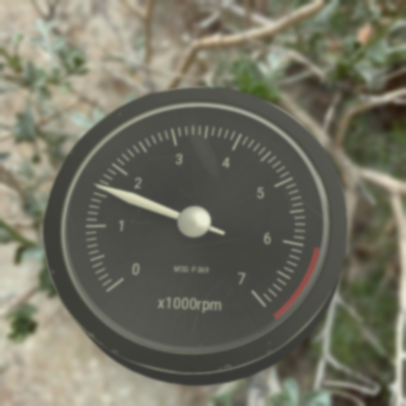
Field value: 1600
